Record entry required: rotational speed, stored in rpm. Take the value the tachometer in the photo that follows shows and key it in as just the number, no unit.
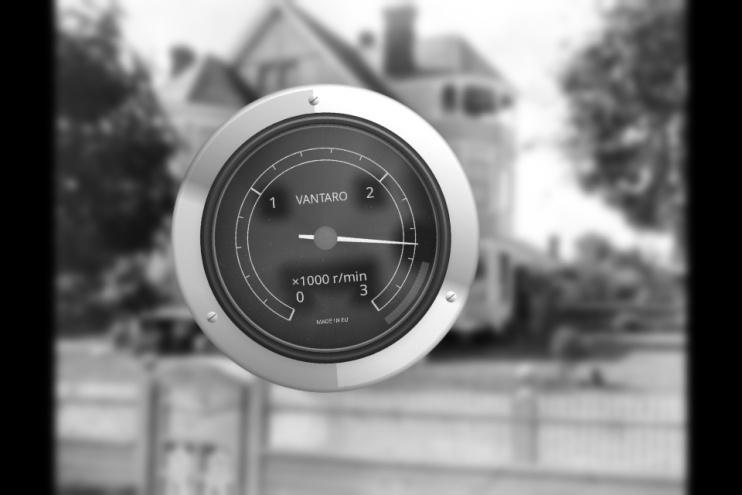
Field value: 2500
